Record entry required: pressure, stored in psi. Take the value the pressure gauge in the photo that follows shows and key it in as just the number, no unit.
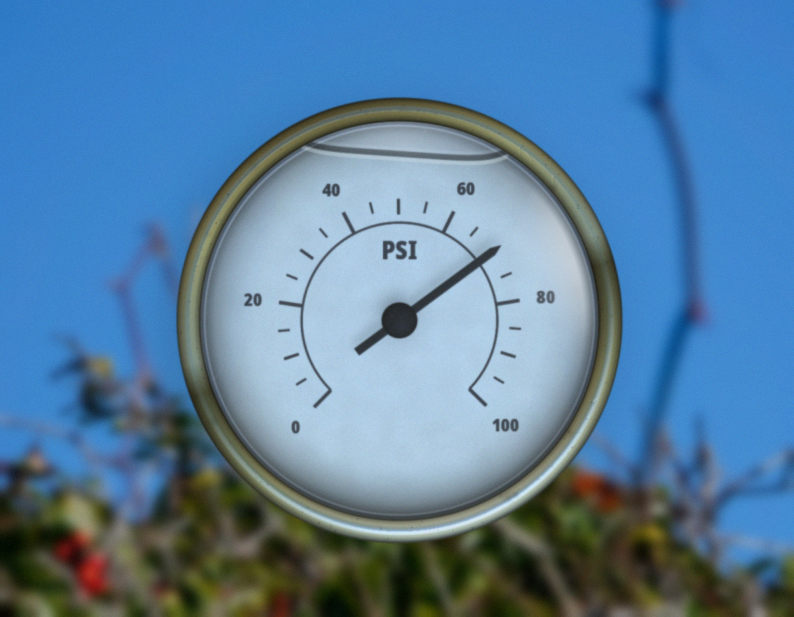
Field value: 70
